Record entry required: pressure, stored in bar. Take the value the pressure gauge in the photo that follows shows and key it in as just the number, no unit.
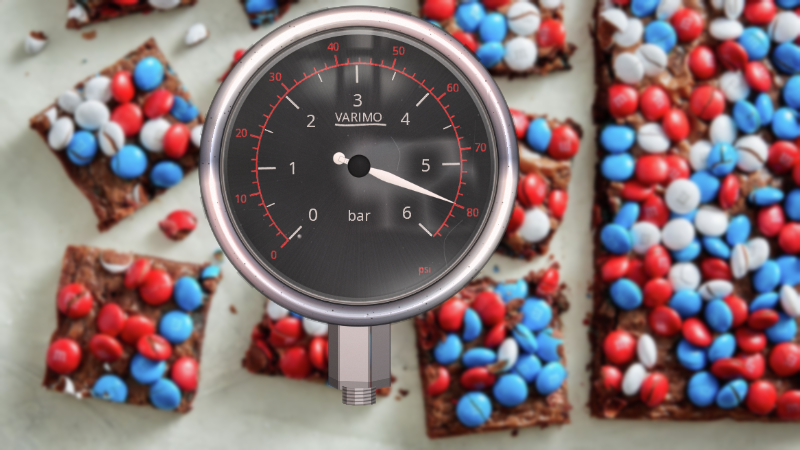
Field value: 5.5
